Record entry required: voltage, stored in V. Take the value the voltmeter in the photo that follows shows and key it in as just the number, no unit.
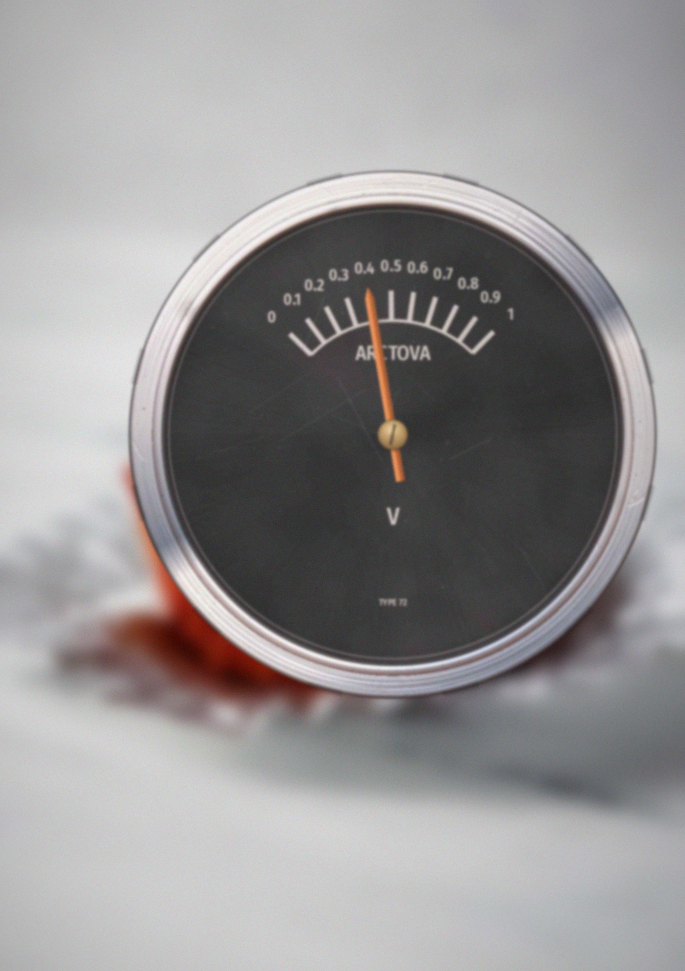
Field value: 0.4
